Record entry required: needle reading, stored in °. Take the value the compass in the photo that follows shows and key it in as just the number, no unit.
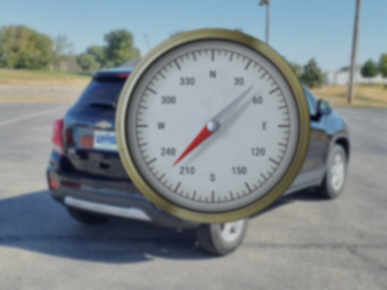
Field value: 225
